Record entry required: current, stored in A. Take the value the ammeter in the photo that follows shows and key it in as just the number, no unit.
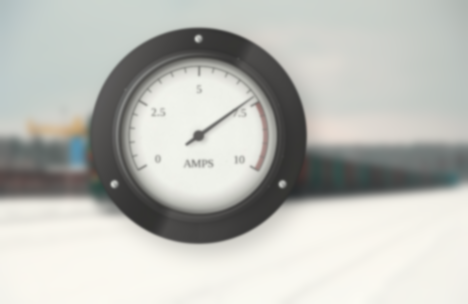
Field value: 7.25
